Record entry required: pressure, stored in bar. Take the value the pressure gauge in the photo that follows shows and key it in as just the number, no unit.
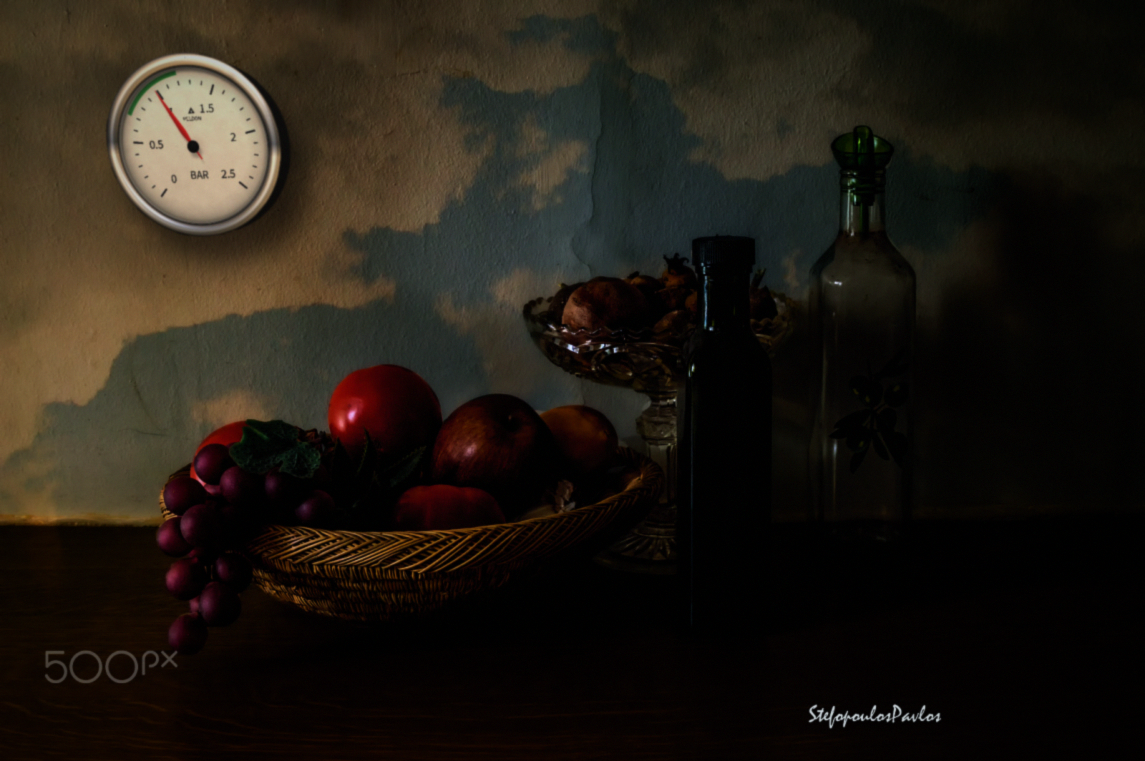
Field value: 1
